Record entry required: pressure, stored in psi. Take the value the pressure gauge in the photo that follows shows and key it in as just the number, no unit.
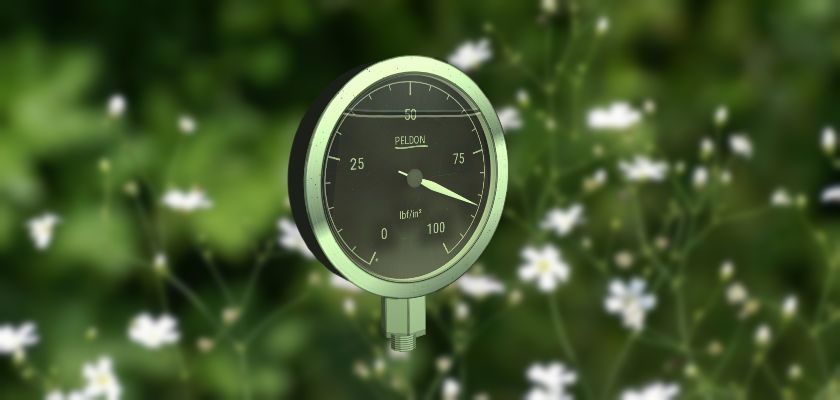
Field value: 87.5
